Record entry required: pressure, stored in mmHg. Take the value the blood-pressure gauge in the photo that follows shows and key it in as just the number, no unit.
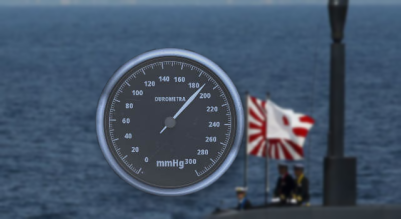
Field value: 190
